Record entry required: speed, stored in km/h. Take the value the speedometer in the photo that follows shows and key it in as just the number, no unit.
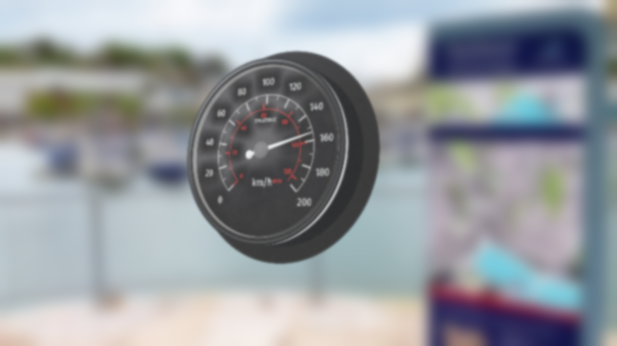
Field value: 155
